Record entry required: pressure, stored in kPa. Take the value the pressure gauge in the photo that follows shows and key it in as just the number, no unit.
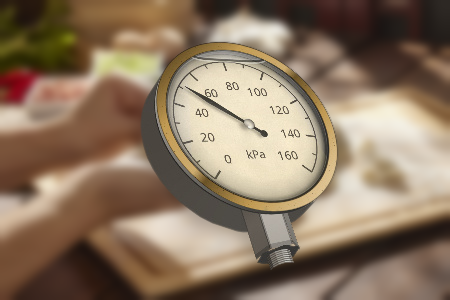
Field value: 50
